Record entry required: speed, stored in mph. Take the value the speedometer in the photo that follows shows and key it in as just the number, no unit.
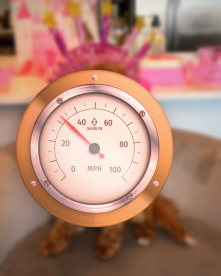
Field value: 32.5
